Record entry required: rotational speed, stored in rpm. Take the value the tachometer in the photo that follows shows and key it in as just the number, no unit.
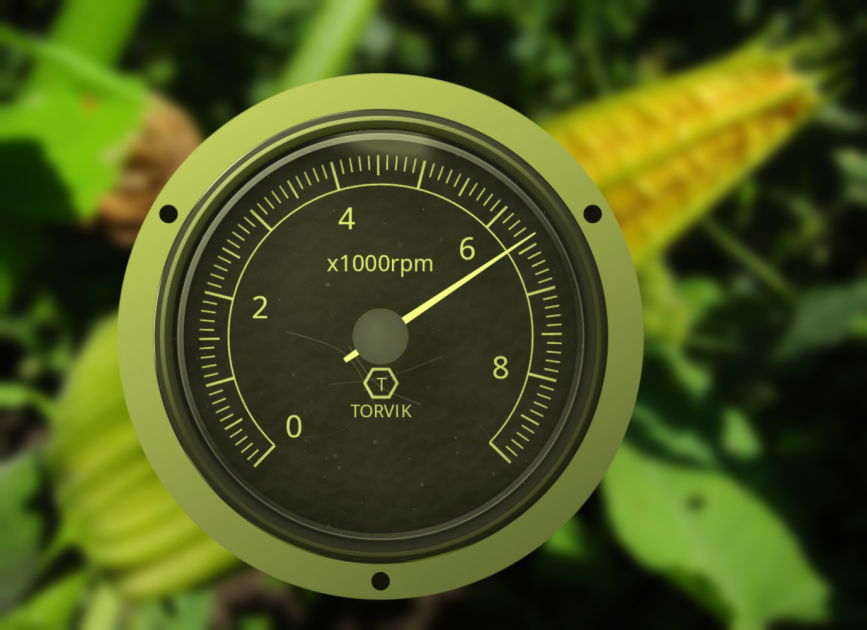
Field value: 6400
